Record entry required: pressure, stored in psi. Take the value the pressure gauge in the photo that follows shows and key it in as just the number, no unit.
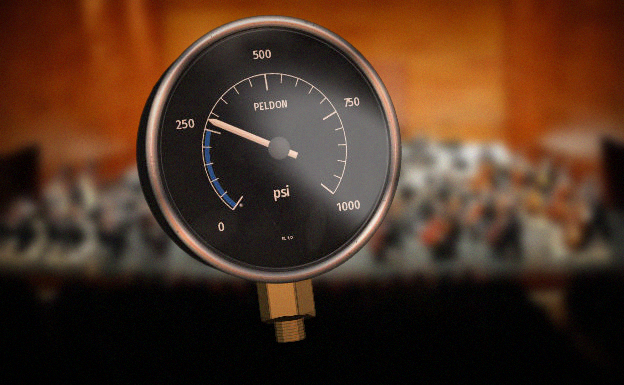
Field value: 275
